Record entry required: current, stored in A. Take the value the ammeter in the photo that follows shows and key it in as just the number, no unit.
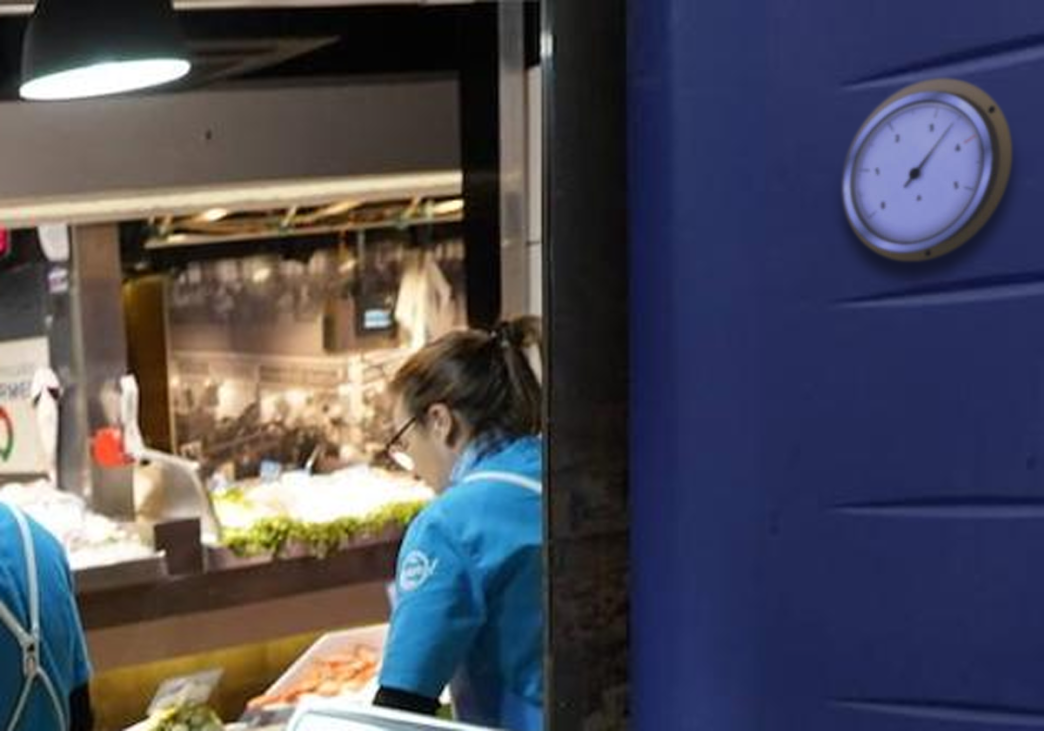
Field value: 3.5
